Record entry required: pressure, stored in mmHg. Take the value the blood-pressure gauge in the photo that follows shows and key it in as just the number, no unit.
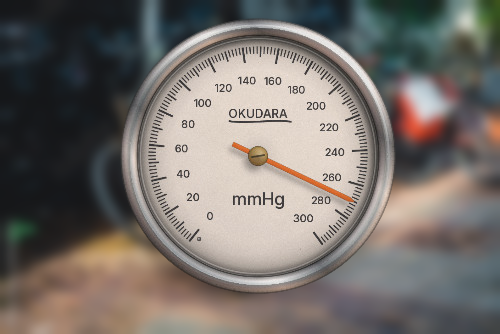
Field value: 270
